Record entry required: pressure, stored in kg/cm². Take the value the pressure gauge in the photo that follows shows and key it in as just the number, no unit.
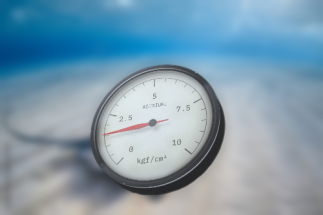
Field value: 1.5
